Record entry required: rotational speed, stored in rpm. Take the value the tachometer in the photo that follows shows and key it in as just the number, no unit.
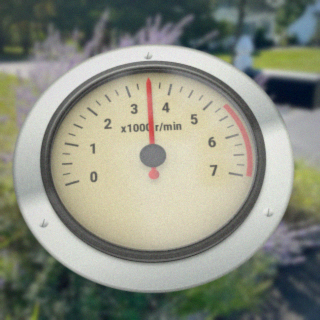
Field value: 3500
